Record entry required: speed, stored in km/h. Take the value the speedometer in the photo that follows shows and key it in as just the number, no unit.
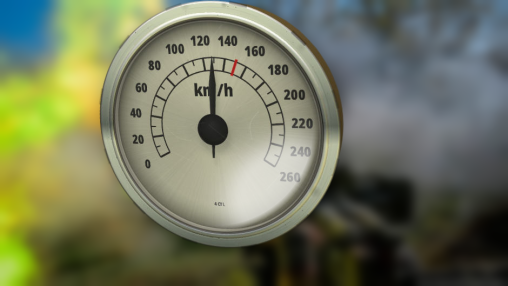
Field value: 130
